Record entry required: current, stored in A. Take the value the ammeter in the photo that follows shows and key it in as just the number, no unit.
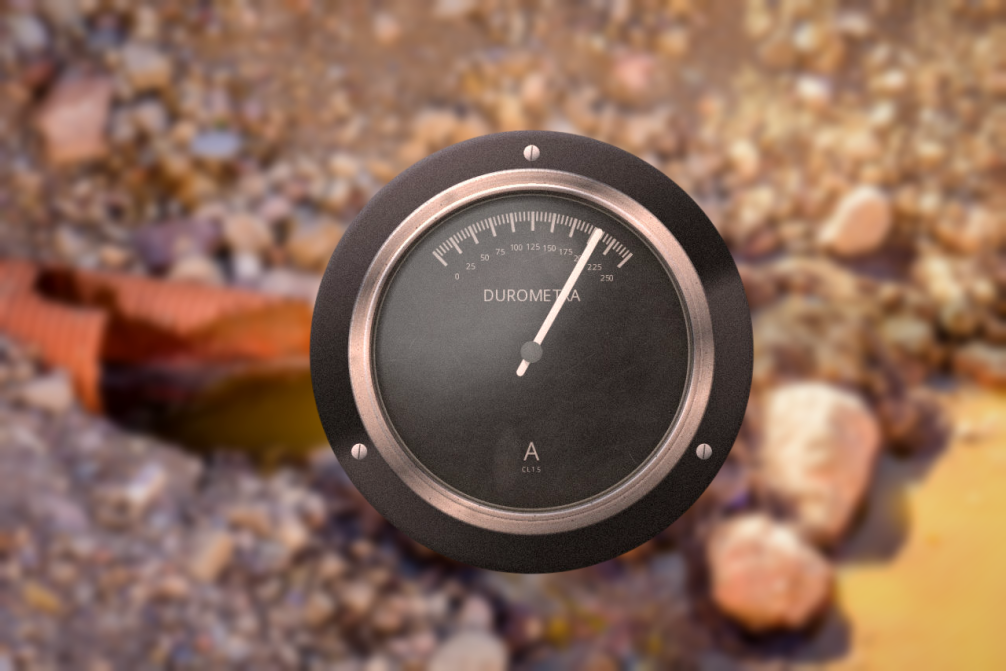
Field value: 205
